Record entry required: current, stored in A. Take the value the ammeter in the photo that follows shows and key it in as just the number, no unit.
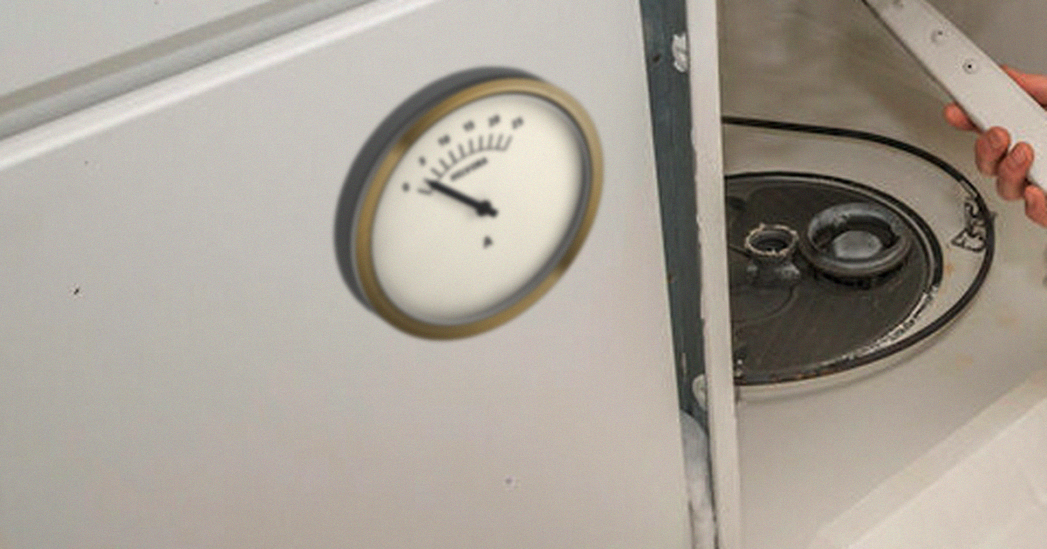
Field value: 2.5
